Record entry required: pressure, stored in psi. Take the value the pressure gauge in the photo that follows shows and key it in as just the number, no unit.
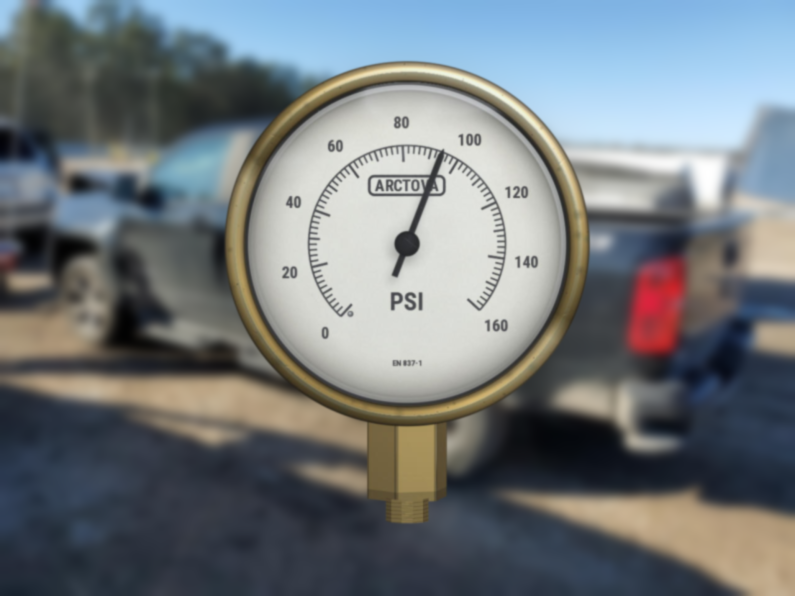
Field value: 94
